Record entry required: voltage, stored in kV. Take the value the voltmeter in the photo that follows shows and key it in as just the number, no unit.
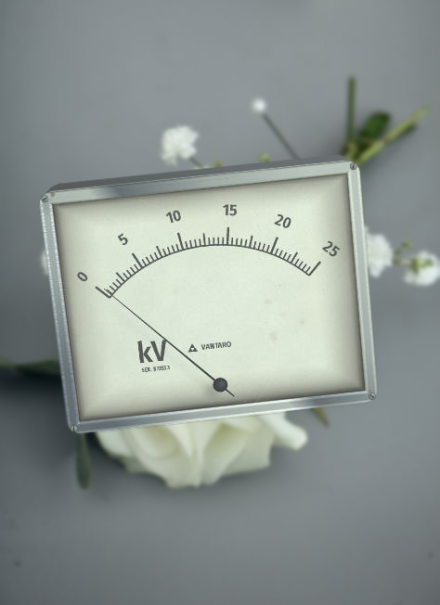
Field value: 0.5
